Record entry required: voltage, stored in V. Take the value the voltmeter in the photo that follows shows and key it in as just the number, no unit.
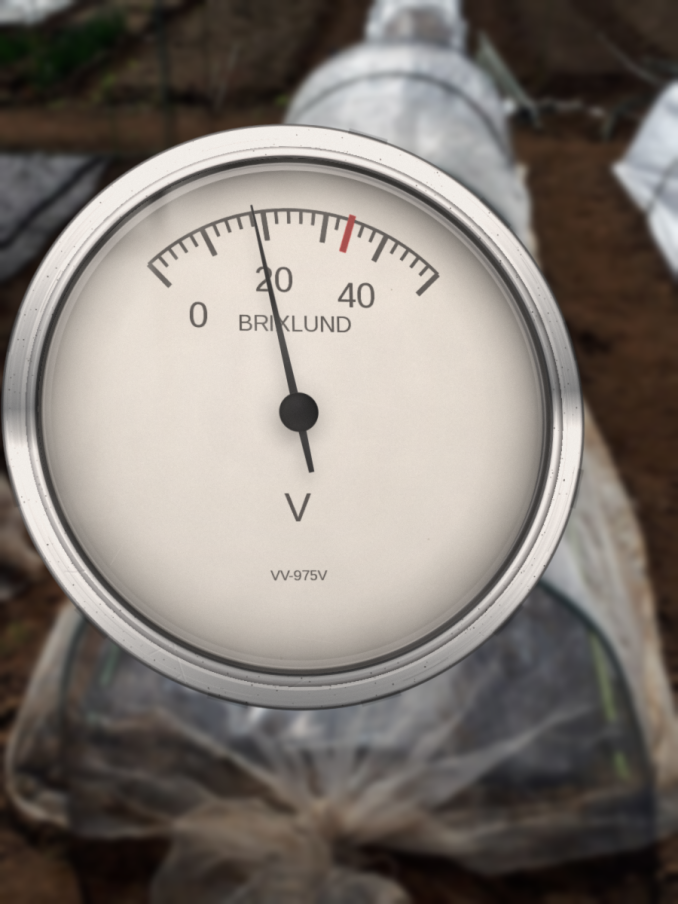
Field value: 18
